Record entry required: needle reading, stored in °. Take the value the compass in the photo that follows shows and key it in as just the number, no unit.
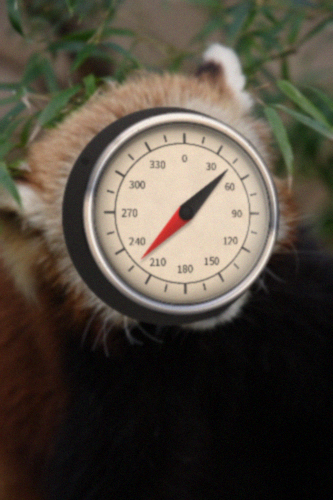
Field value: 225
